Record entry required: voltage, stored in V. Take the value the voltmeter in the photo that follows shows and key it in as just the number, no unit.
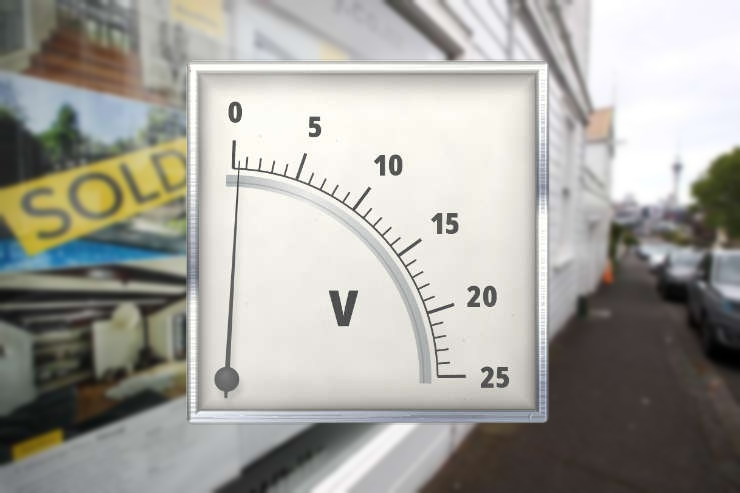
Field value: 0.5
